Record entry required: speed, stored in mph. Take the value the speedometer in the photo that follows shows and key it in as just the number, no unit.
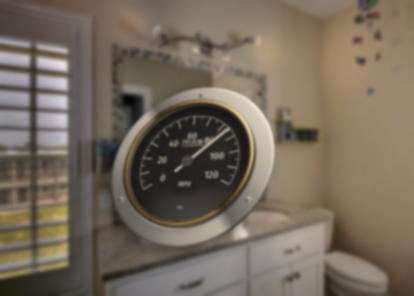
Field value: 85
